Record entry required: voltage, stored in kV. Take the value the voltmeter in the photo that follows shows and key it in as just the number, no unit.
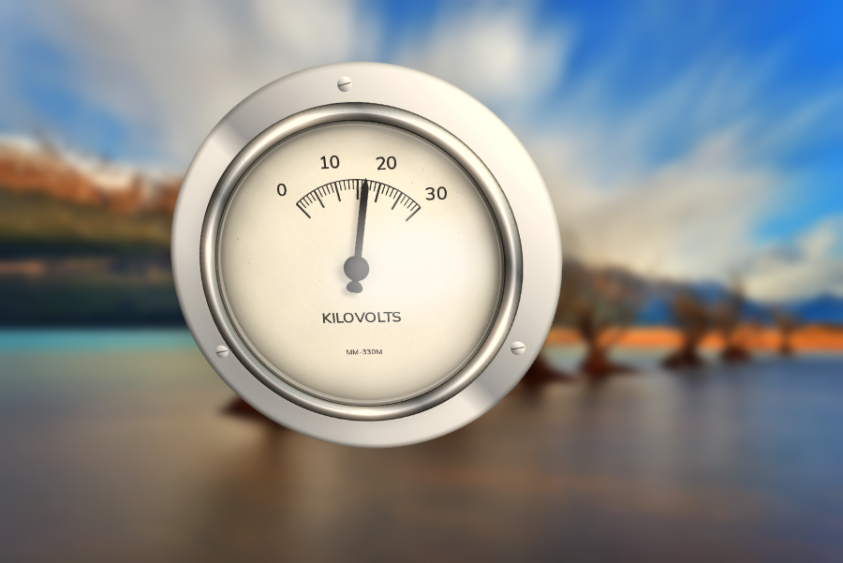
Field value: 17
